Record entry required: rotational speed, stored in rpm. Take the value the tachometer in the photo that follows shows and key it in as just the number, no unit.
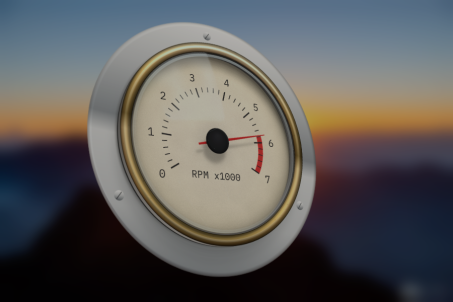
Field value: 5800
